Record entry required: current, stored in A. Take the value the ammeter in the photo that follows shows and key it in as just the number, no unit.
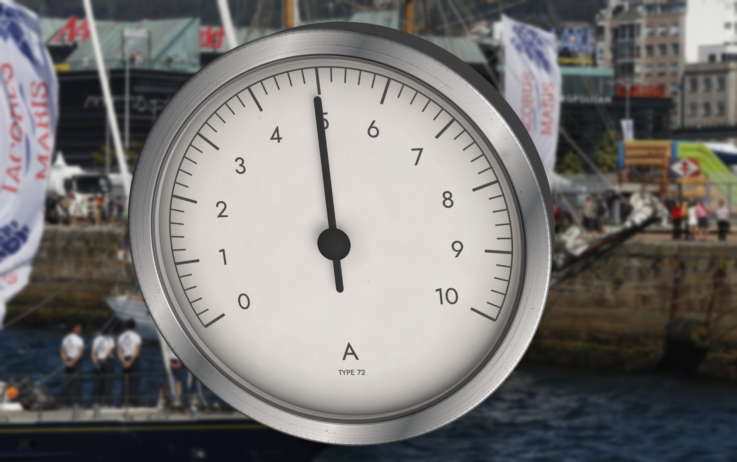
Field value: 5
